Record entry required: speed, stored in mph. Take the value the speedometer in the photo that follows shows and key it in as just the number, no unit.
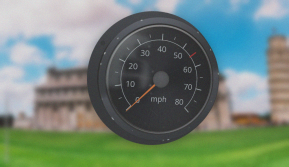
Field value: 0
